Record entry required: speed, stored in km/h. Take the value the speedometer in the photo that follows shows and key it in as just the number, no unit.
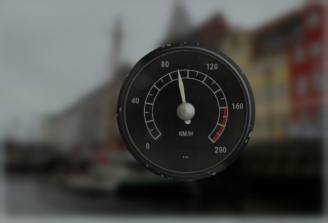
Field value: 90
